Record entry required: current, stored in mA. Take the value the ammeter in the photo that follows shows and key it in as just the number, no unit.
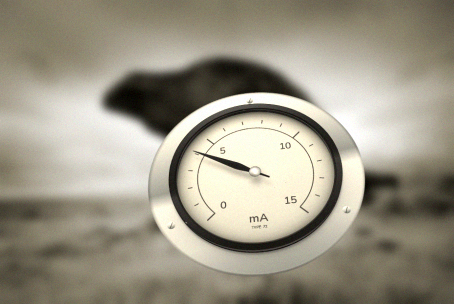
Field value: 4
